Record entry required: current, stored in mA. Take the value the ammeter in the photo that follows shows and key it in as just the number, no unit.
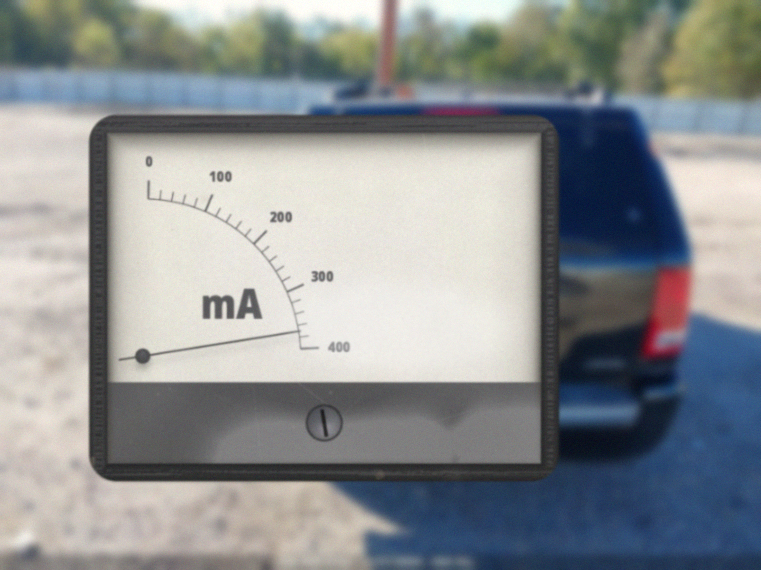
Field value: 370
